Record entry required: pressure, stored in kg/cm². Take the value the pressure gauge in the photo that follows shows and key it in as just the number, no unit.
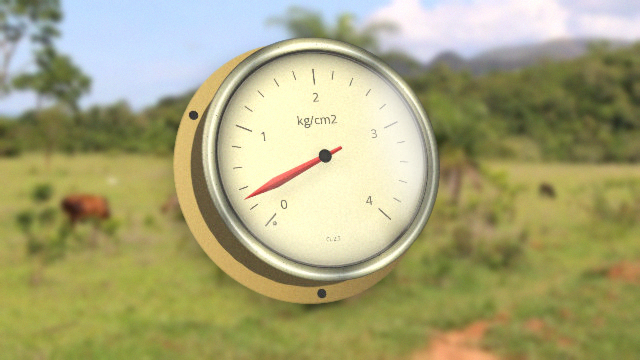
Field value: 0.3
